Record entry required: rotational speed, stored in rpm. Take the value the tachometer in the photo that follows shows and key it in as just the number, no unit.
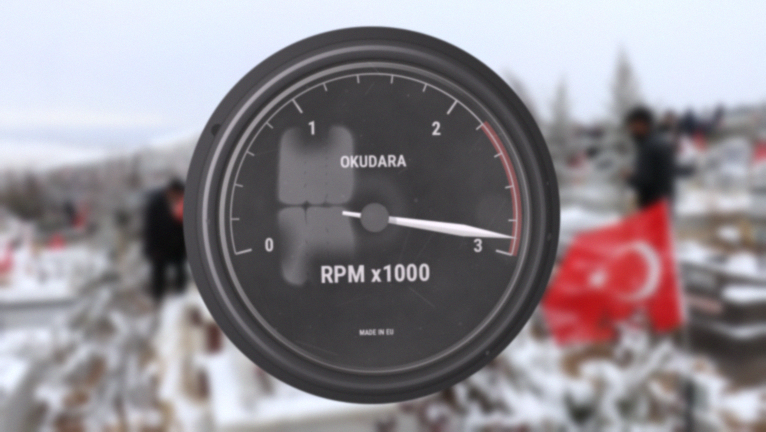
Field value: 2900
